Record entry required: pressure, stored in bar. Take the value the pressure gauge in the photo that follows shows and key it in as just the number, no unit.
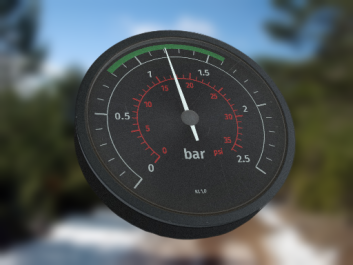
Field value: 1.2
